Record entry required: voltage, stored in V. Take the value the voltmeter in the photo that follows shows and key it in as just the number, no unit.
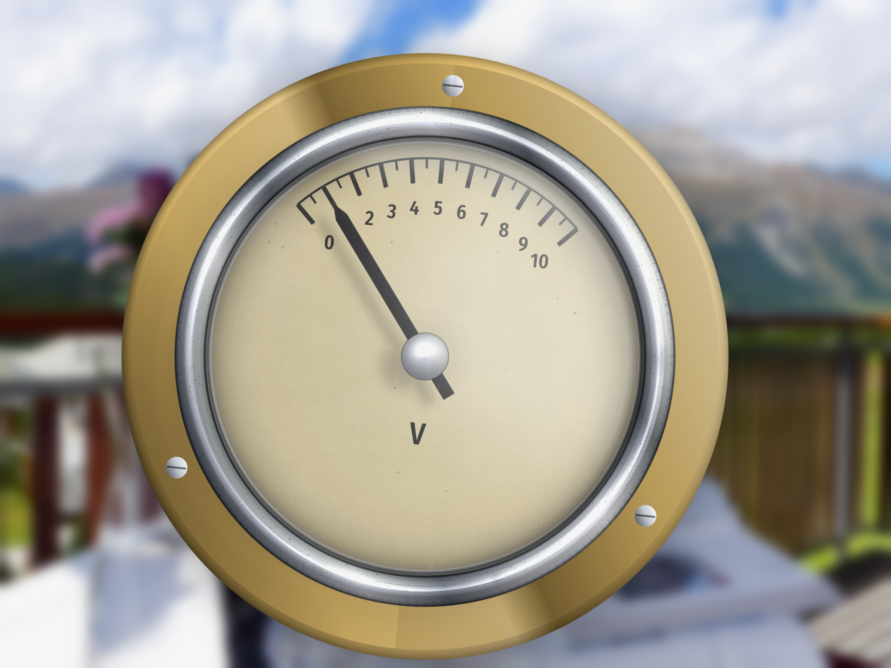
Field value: 1
